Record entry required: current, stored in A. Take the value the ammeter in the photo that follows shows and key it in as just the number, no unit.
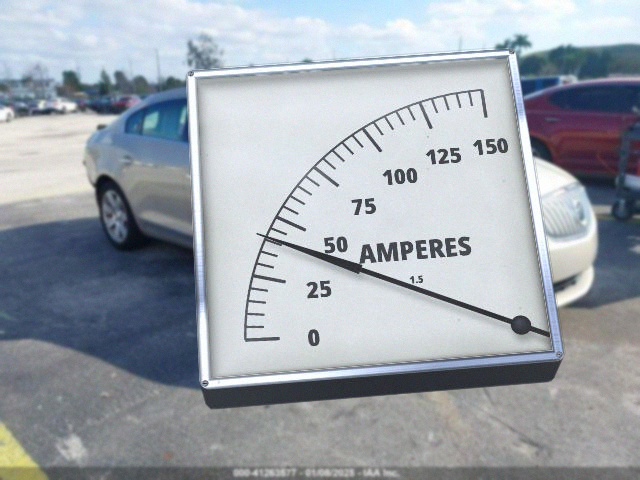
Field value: 40
